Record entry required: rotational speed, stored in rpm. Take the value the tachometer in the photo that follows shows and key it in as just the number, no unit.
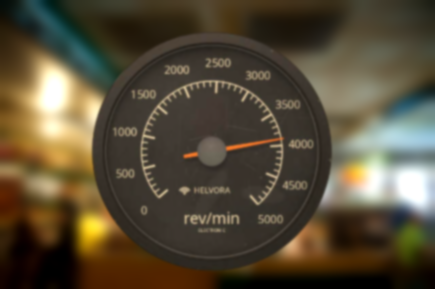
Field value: 3900
